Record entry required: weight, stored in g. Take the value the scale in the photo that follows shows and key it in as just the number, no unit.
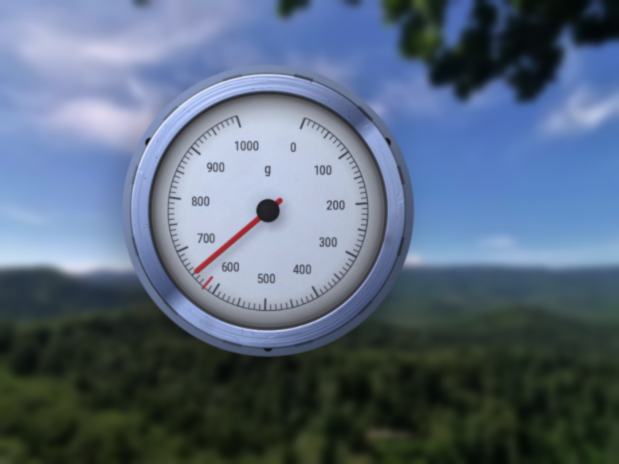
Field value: 650
